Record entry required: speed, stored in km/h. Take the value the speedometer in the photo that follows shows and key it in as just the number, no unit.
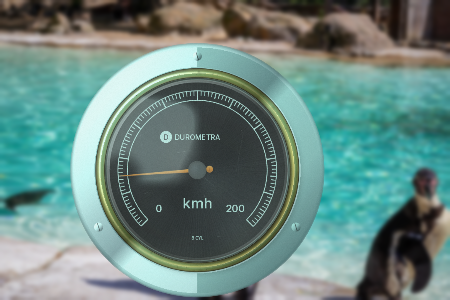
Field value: 30
